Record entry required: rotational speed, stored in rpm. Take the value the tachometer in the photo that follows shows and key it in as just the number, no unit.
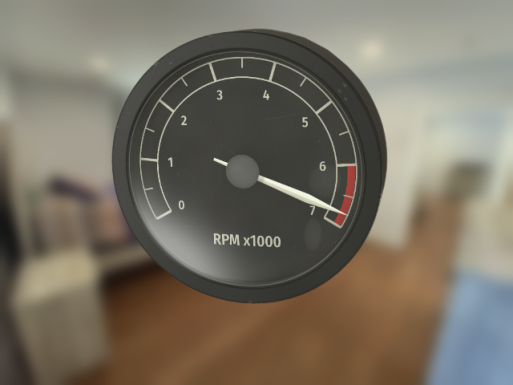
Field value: 6750
